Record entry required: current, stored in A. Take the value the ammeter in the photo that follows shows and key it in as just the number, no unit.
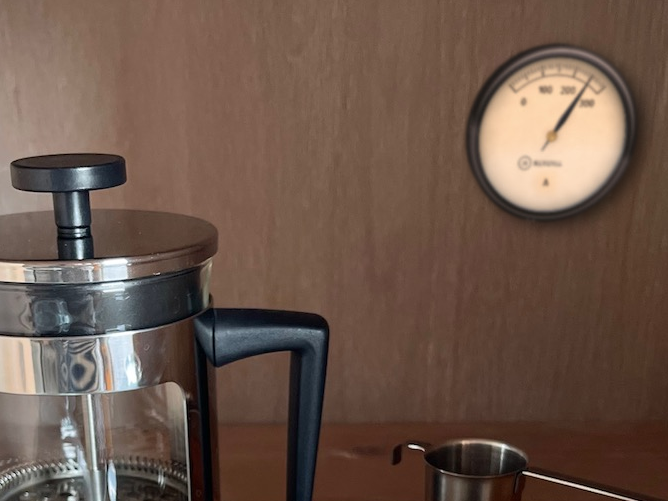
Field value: 250
